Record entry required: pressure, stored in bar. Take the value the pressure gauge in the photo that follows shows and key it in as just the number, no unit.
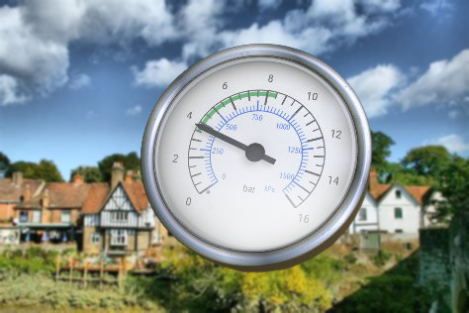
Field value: 3.75
